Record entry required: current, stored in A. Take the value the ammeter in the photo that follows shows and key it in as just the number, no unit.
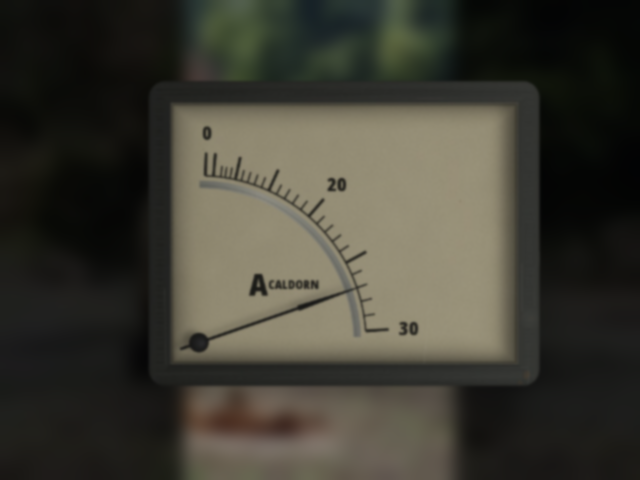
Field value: 27
